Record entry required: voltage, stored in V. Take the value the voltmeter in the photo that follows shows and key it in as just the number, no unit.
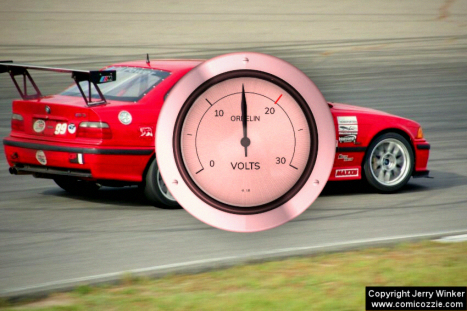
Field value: 15
